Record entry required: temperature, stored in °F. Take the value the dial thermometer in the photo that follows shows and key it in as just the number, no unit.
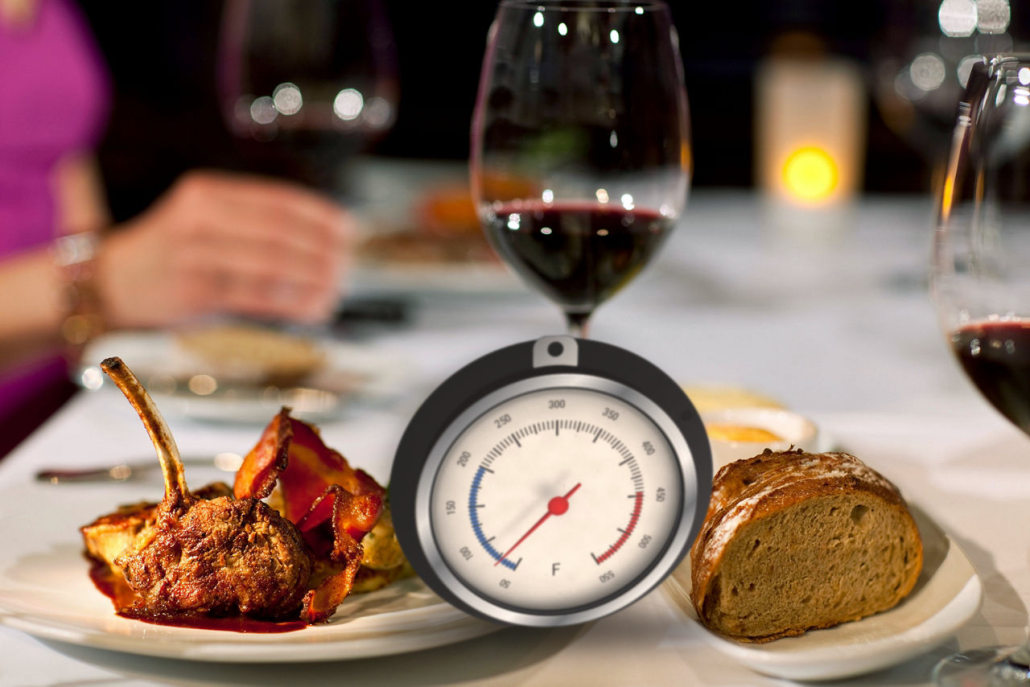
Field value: 75
